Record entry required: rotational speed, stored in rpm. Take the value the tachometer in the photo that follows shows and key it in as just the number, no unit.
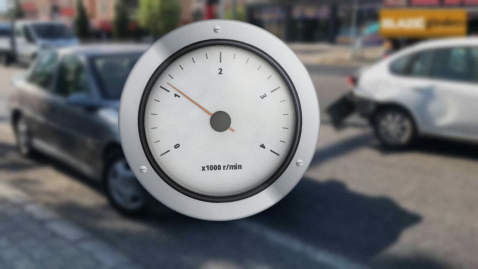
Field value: 1100
